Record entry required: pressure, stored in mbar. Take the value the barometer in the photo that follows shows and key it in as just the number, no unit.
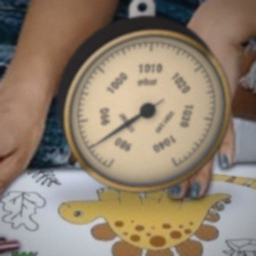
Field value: 985
